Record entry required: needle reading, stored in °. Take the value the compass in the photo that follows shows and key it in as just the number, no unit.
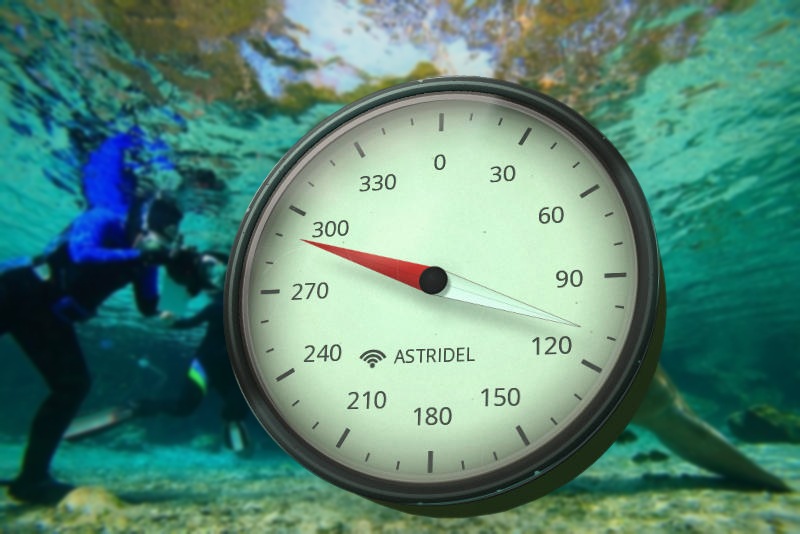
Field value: 290
